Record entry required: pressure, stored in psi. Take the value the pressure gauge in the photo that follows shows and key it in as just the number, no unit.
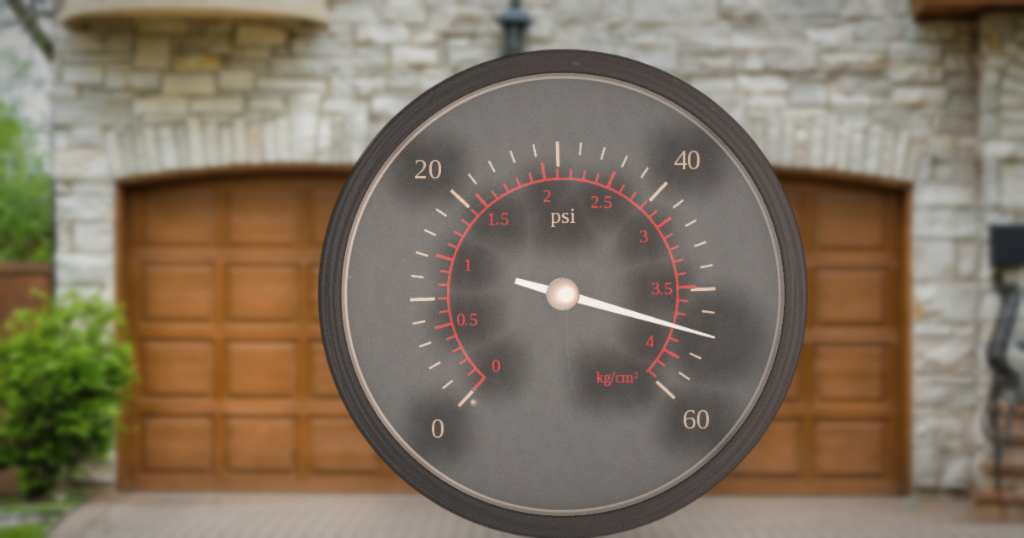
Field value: 54
